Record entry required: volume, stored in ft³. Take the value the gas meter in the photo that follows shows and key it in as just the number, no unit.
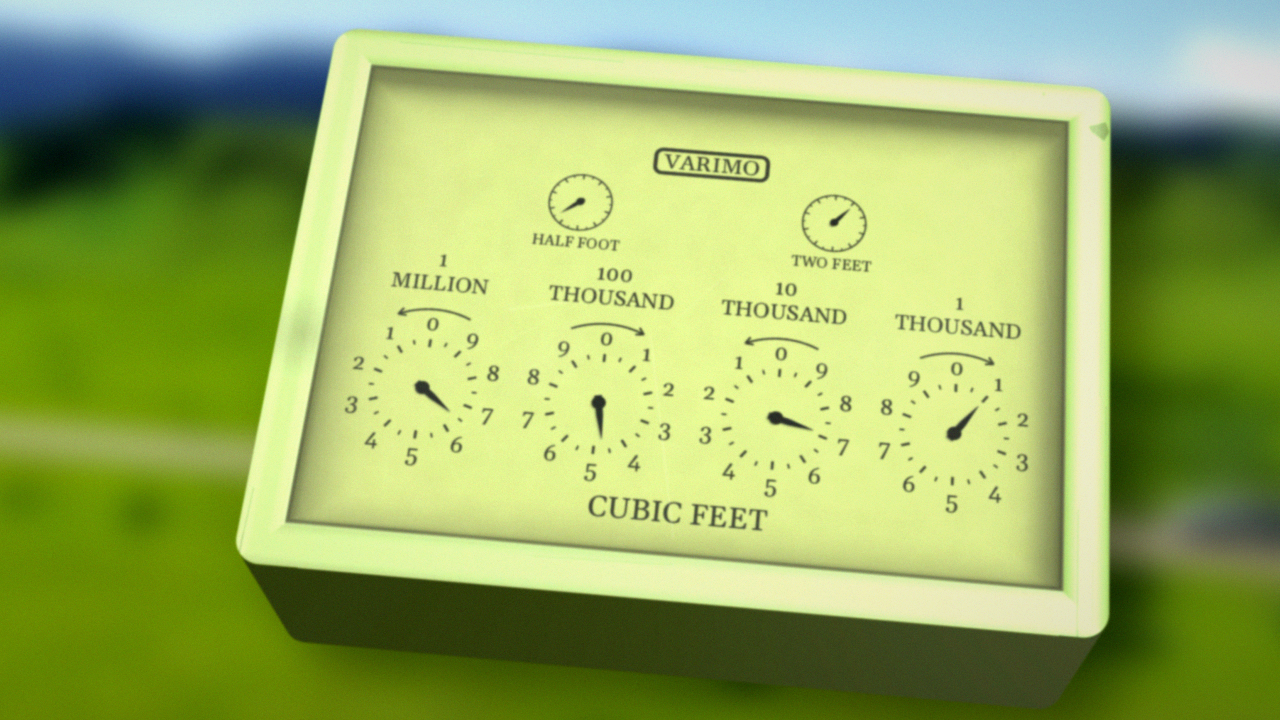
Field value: 647100
